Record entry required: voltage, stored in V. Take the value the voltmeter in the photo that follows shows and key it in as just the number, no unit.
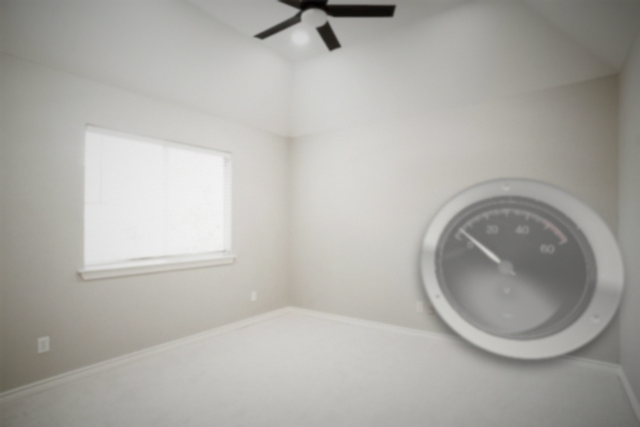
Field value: 5
